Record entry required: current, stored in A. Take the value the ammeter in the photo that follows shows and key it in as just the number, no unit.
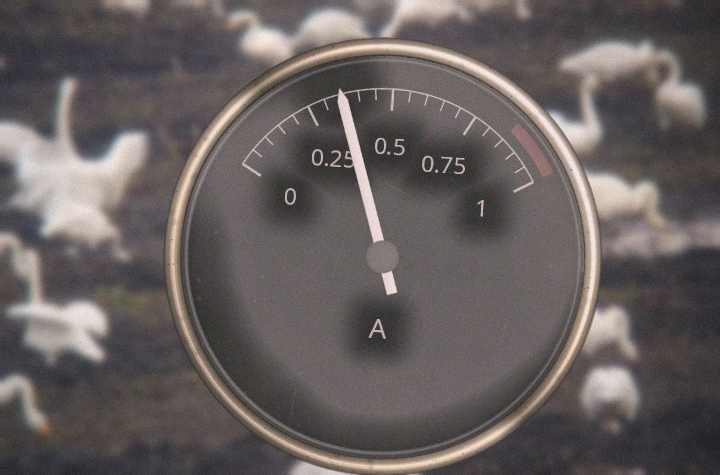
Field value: 0.35
